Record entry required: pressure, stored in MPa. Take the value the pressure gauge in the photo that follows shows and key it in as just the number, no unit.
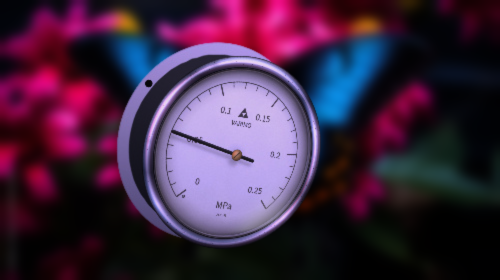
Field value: 0.05
